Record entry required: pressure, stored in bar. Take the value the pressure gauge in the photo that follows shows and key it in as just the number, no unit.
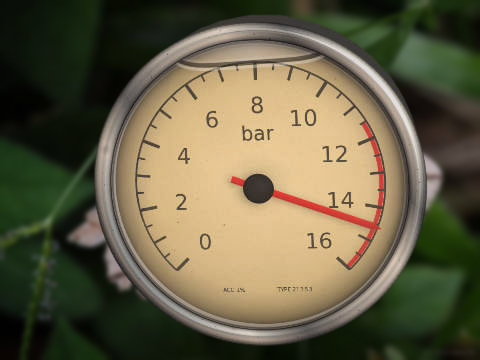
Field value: 14.5
